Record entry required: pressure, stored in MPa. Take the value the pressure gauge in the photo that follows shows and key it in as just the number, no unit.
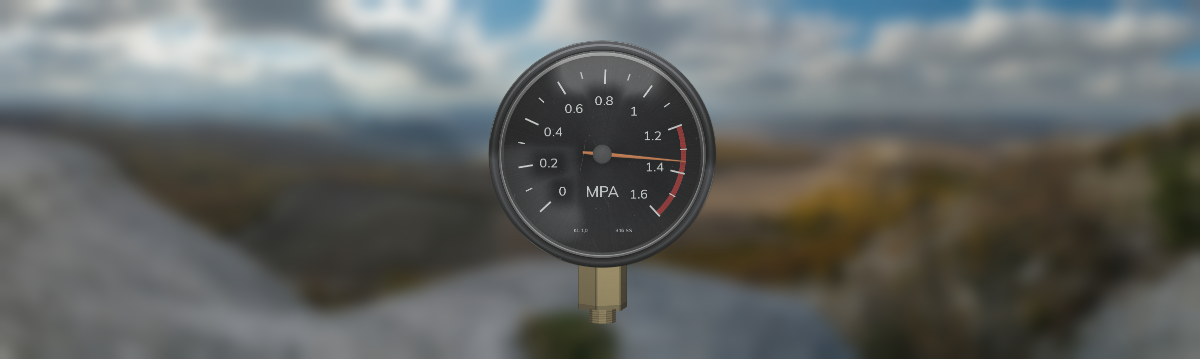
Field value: 1.35
